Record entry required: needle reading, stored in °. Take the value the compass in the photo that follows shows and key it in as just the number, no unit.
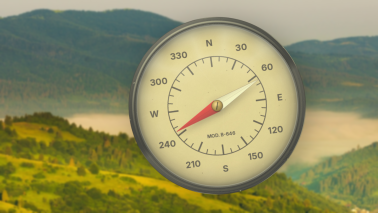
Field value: 245
